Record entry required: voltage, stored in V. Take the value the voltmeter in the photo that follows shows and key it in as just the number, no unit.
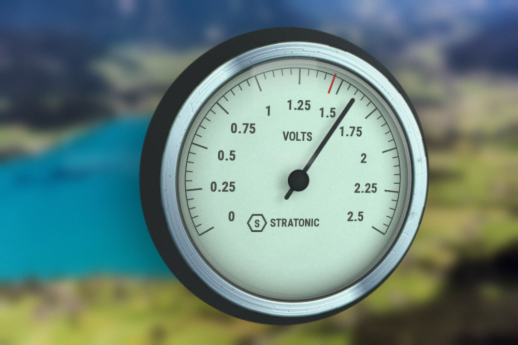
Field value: 1.6
